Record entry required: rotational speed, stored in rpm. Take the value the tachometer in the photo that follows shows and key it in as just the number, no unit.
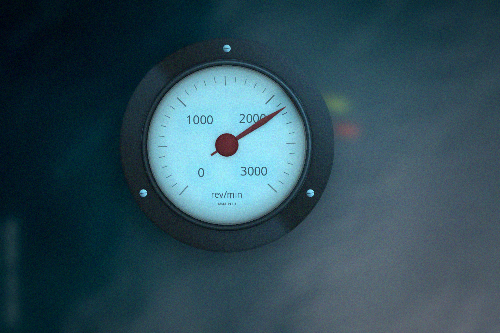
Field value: 2150
